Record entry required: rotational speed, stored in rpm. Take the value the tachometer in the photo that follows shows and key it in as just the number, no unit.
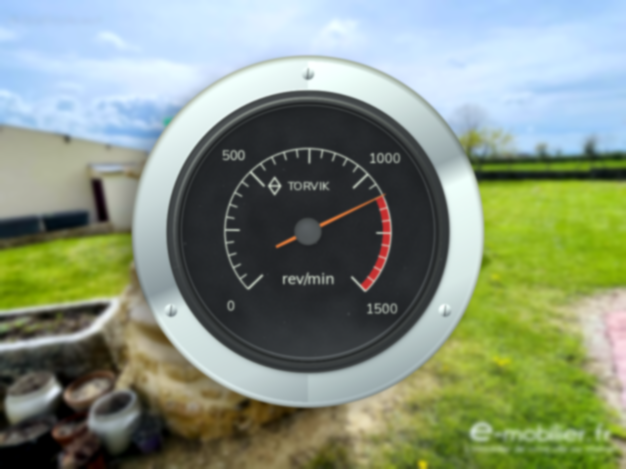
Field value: 1100
